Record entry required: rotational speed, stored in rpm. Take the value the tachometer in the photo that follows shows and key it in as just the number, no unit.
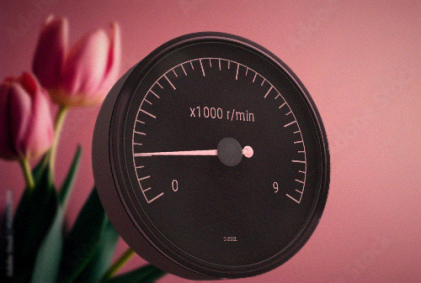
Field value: 1000
